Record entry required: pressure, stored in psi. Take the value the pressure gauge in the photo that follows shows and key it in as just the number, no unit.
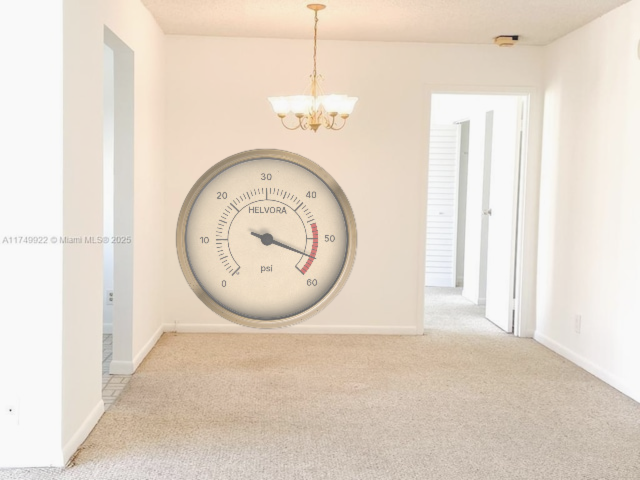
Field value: 55
